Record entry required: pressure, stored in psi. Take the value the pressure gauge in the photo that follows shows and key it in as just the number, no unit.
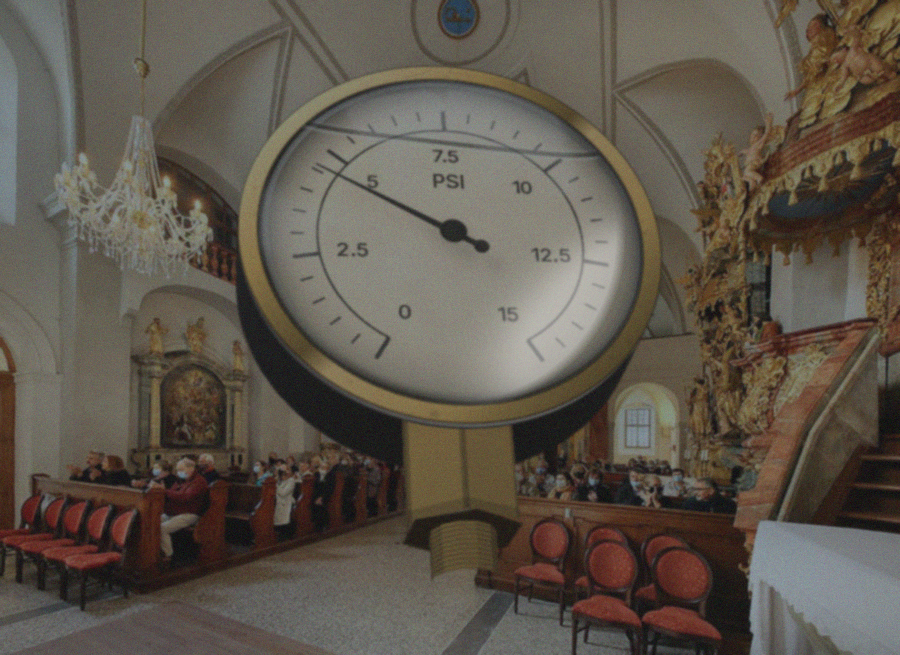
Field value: 4.5
